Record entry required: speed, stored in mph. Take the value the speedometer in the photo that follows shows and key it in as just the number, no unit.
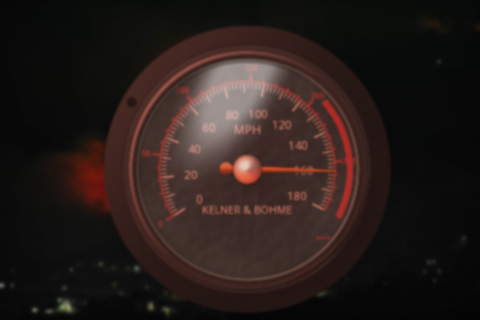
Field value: 160
